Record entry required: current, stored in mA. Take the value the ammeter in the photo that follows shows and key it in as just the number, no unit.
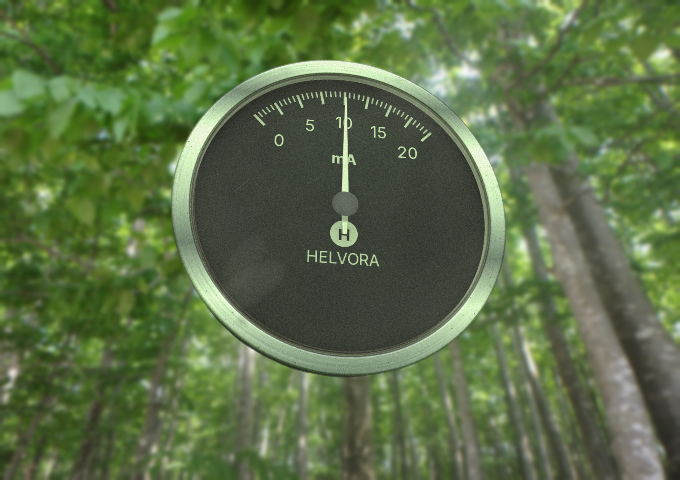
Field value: 10
